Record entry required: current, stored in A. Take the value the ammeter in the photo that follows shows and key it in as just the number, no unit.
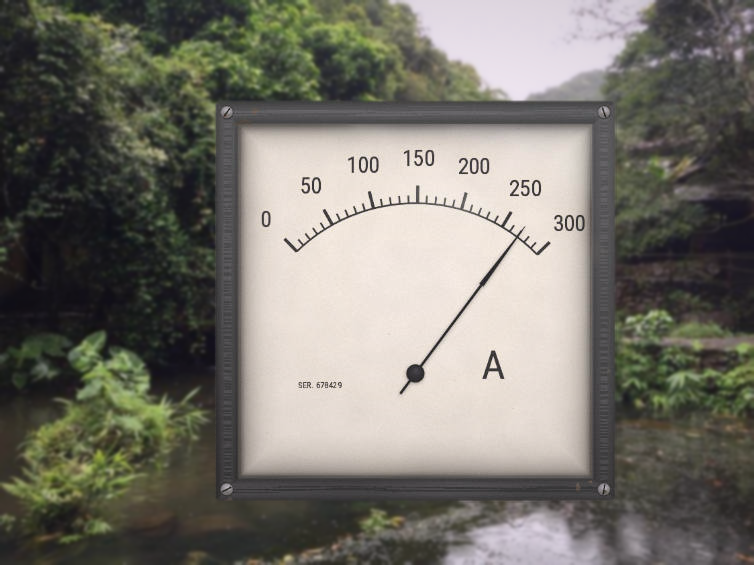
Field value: 270
